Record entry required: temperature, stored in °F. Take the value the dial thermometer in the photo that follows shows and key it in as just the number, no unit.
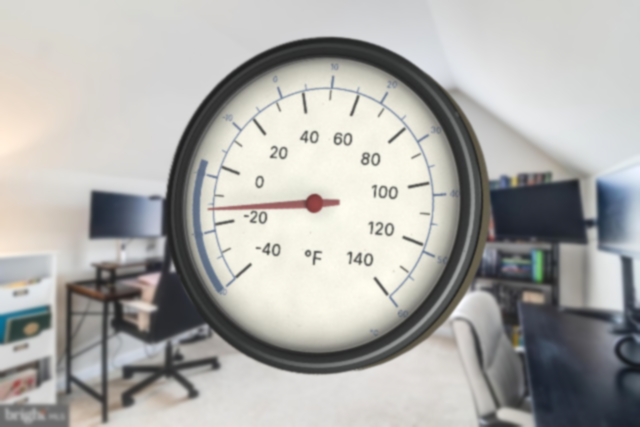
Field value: -15
